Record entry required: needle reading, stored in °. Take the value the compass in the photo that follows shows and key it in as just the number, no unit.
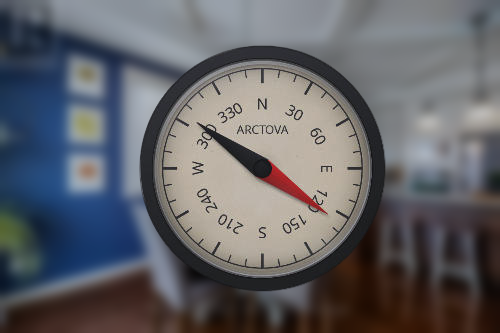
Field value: 125
